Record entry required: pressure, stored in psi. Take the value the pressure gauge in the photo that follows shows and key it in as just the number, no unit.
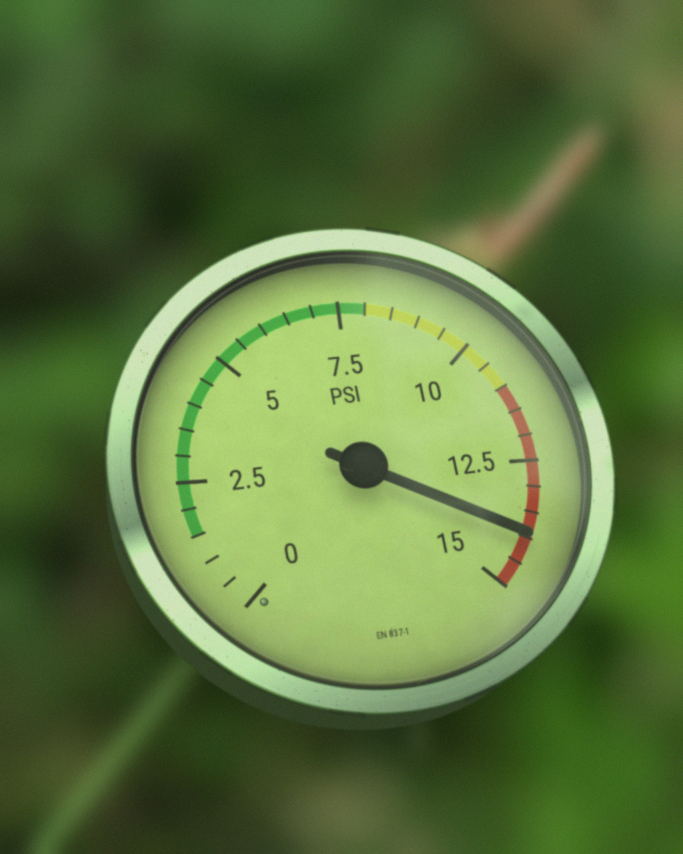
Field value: 14
